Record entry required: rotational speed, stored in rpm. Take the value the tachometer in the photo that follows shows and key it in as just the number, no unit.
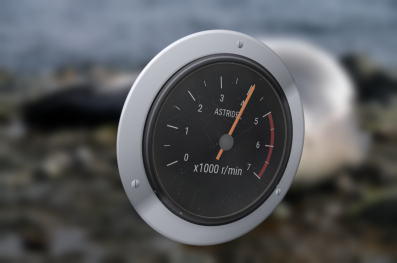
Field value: 4000
